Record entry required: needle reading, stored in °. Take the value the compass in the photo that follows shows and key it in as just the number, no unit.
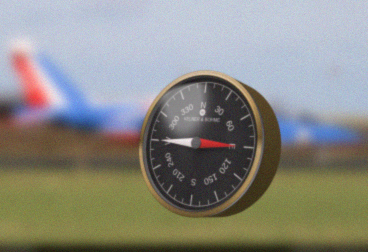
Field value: 90
